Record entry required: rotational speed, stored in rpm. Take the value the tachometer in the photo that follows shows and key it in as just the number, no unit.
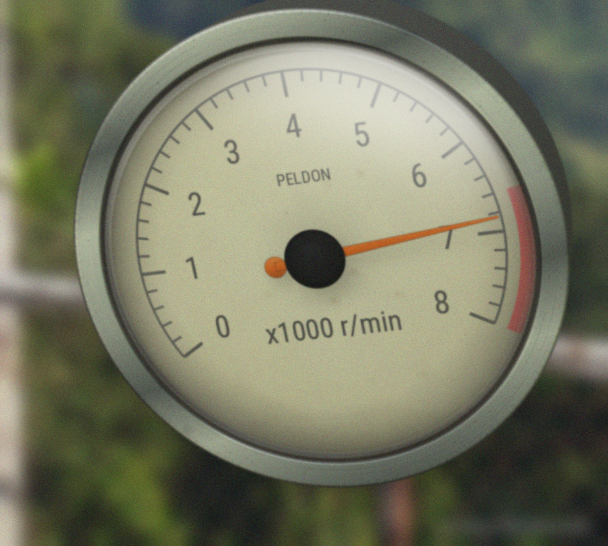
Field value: 6800
